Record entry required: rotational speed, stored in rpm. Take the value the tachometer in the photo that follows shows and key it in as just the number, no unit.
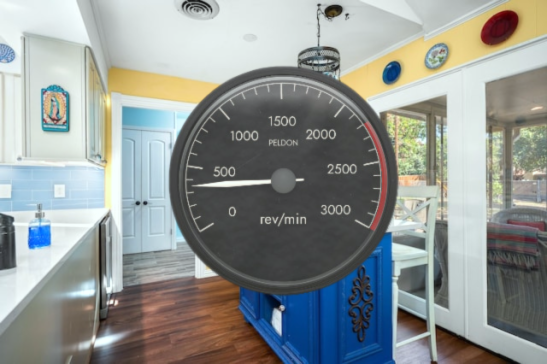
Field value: 350
